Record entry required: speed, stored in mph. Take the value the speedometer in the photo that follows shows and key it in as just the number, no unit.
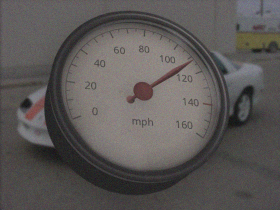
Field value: 112.5
